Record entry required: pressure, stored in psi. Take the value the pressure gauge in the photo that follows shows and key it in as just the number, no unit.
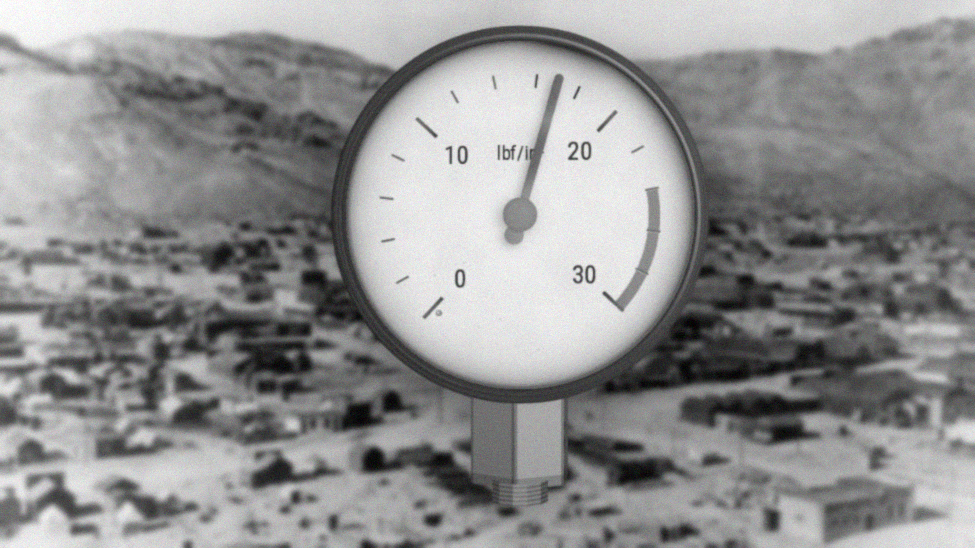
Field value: 17
